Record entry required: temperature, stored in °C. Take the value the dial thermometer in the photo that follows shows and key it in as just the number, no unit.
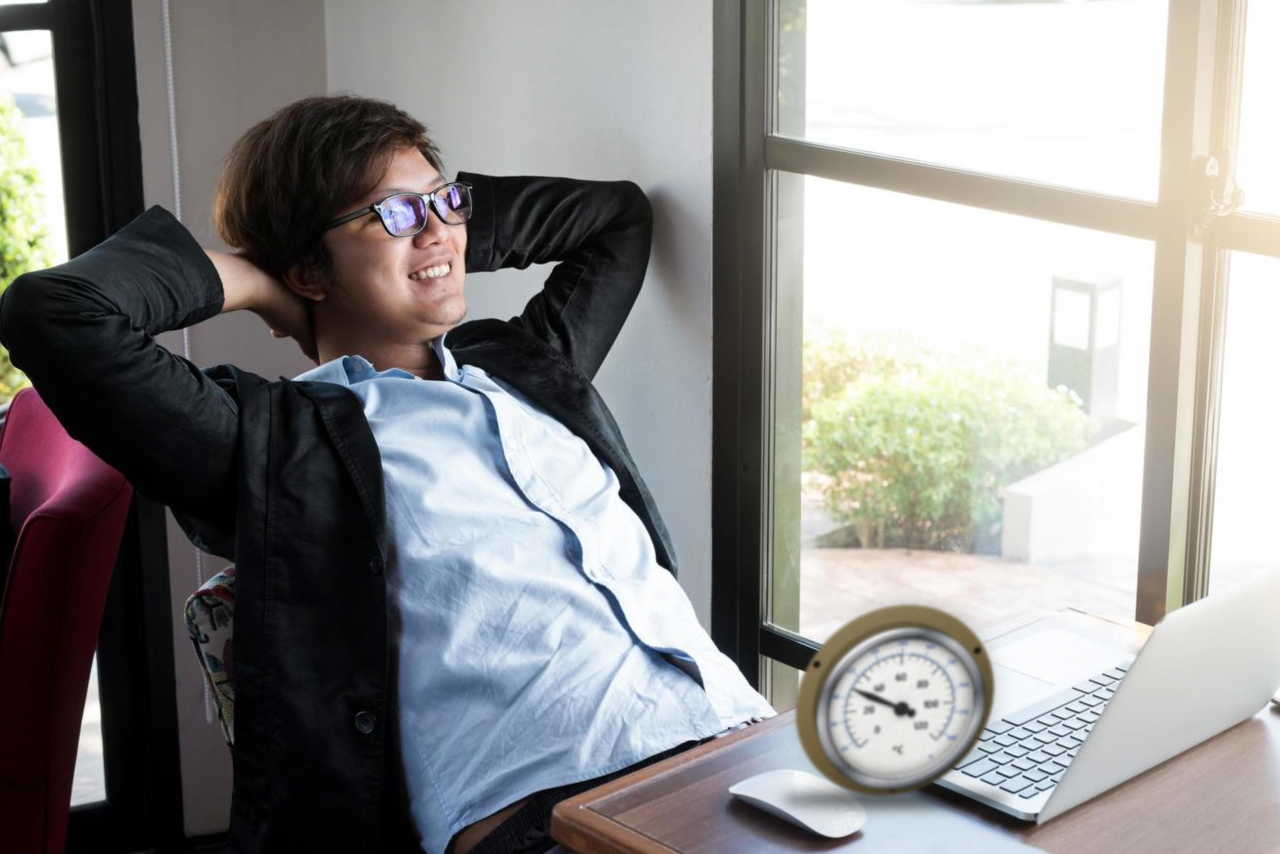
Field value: 32
